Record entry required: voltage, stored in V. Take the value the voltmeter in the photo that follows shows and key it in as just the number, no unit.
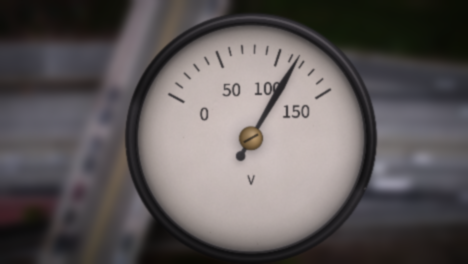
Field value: 115
